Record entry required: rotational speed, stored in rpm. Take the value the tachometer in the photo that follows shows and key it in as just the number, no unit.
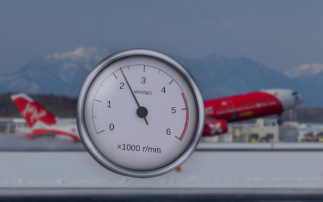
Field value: 2250
